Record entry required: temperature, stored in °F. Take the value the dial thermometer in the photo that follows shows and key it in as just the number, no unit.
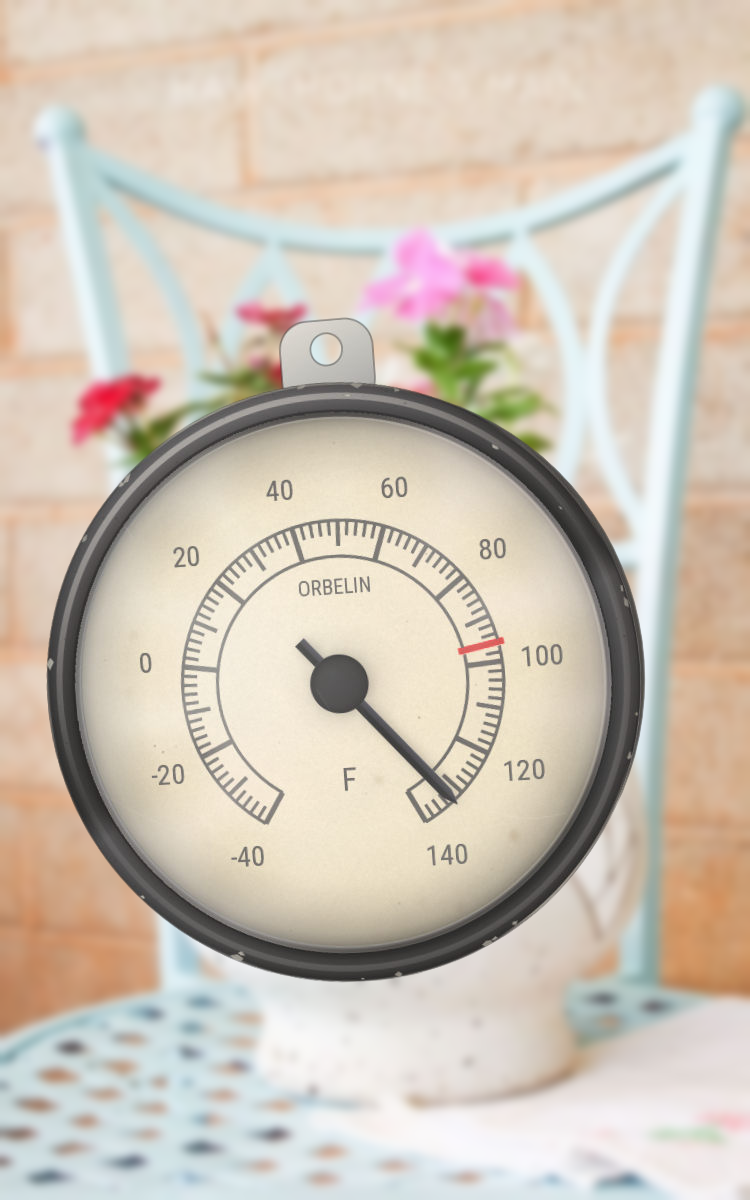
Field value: 132
